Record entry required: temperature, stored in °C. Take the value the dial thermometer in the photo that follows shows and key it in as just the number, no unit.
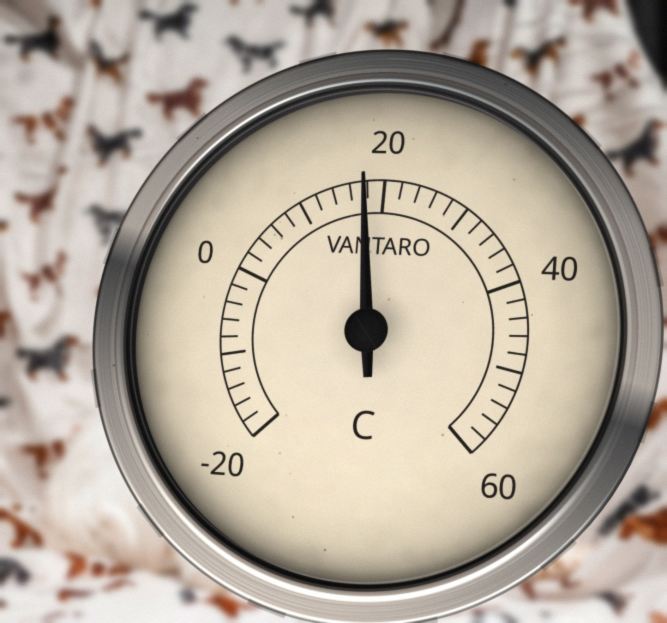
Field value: 18
